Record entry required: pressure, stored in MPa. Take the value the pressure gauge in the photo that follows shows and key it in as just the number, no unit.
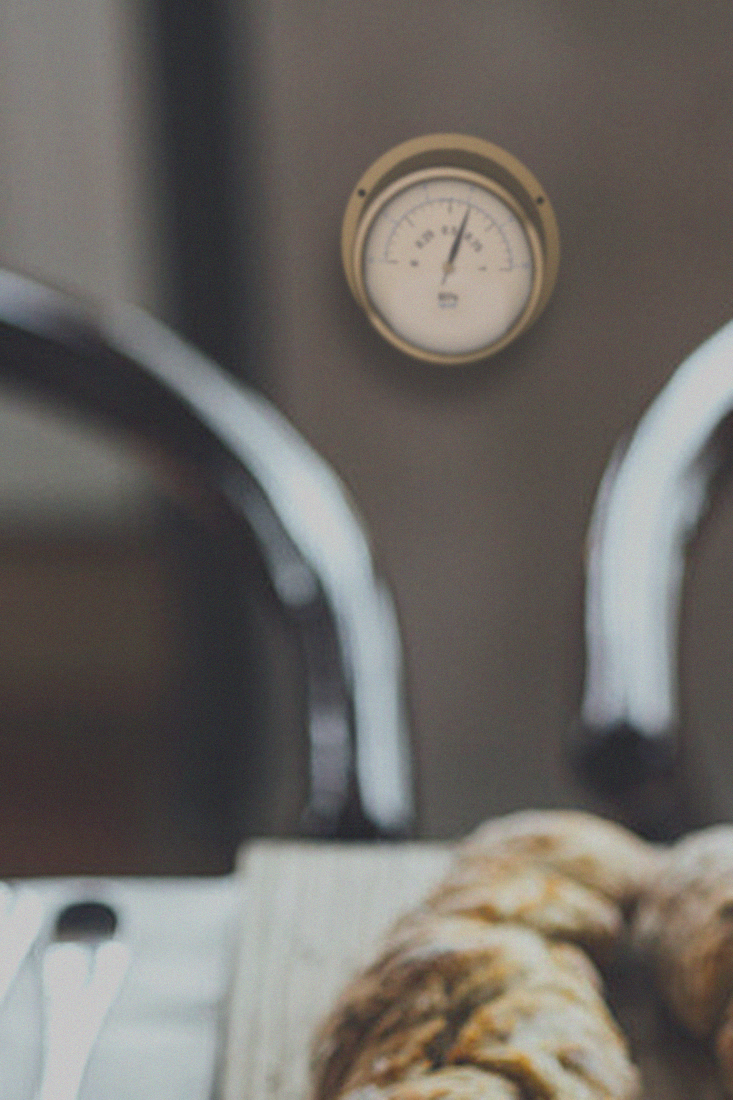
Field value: 0.6
